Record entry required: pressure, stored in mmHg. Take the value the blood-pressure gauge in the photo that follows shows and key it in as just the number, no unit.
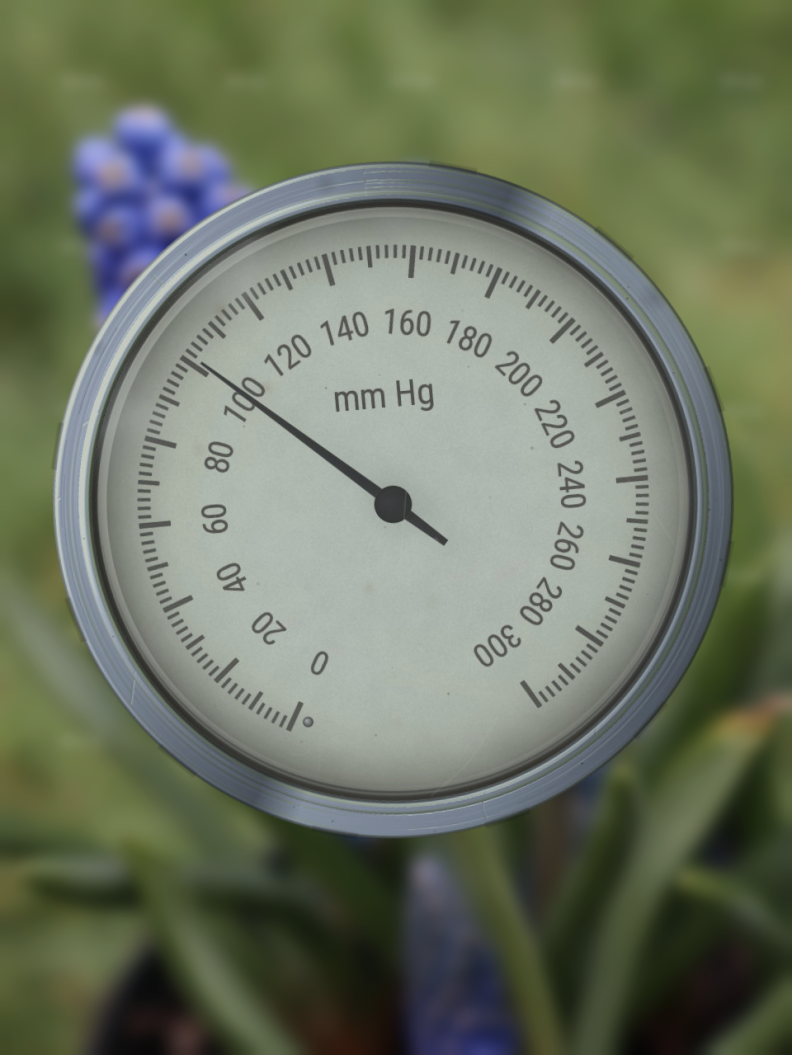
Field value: 102
